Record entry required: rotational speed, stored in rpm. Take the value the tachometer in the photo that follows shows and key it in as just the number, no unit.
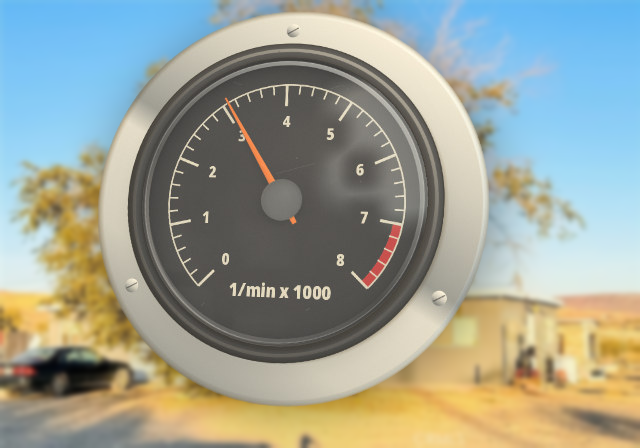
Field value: 3100
